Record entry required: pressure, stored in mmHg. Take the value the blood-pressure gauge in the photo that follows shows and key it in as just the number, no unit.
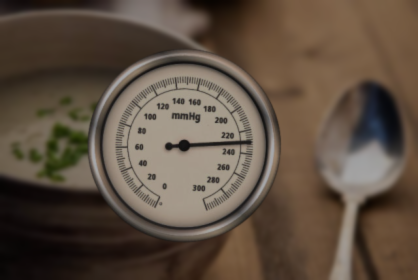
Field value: 230
